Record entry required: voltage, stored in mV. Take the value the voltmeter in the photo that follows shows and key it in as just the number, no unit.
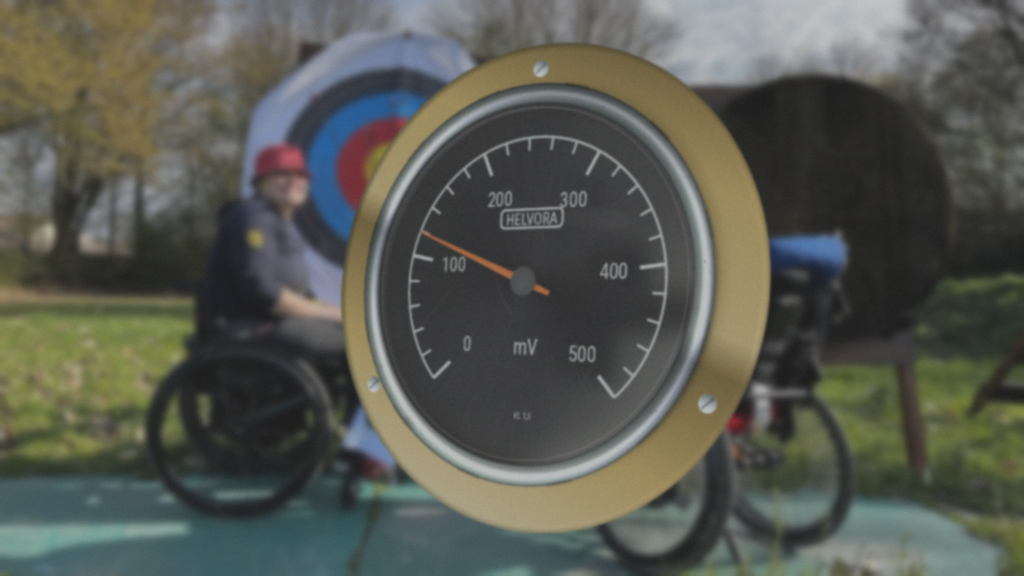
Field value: 120
